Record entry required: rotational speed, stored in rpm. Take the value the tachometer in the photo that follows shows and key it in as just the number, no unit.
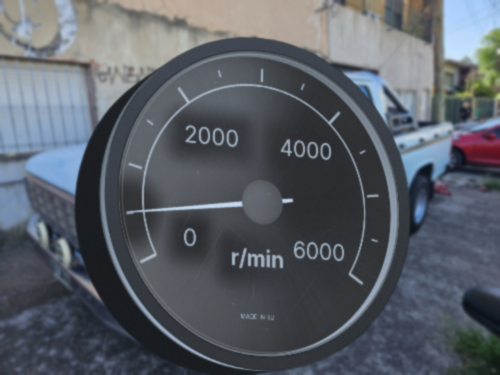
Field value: 500
